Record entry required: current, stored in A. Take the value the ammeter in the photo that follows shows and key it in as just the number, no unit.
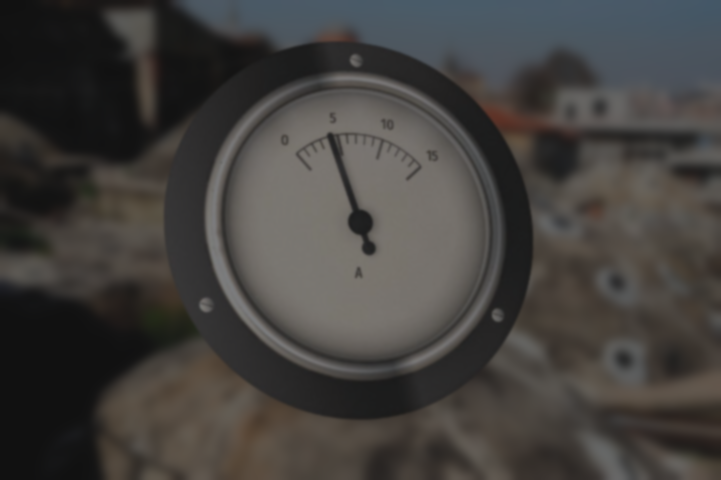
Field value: 4
